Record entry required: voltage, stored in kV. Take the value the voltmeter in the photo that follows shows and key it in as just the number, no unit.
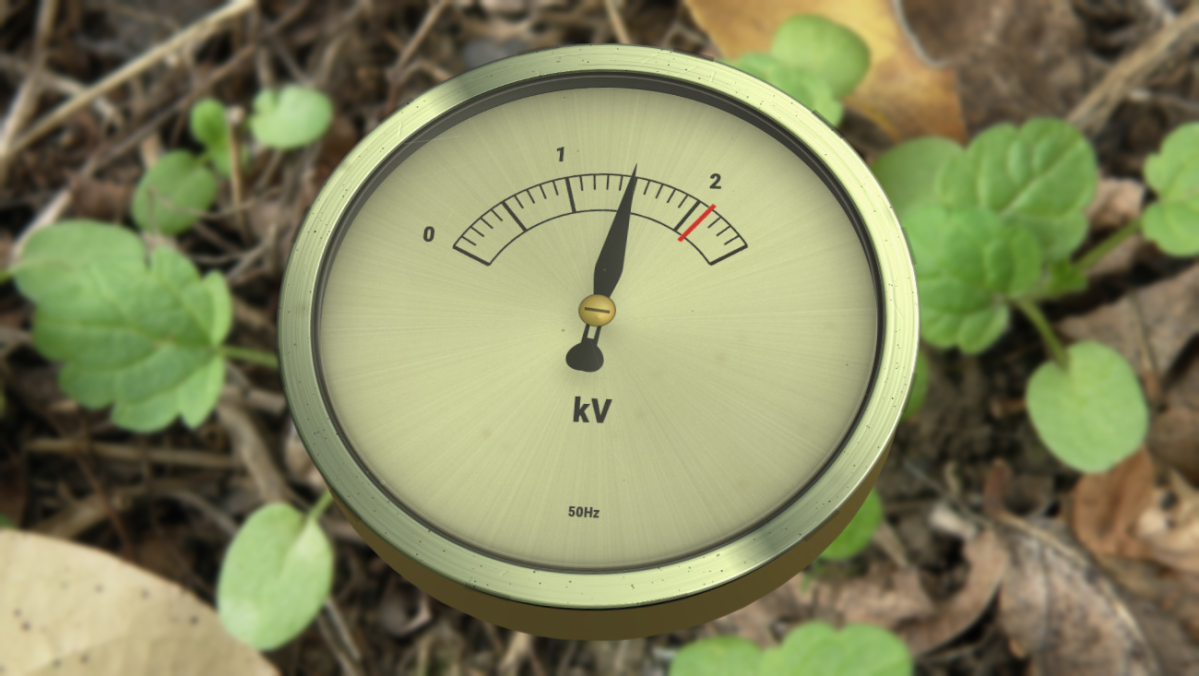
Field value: 1.5
